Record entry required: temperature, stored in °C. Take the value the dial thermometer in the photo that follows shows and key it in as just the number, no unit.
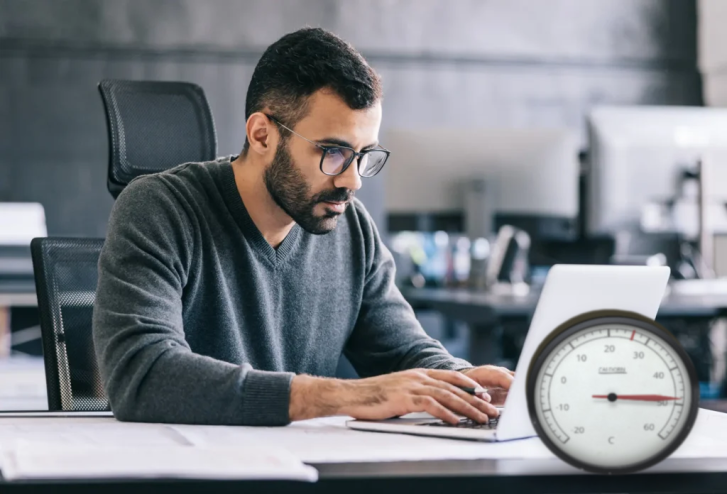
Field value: 48
